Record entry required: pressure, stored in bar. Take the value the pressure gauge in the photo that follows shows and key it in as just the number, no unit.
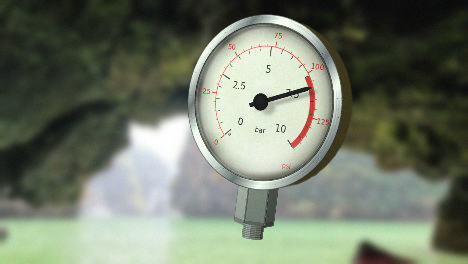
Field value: 7.5
